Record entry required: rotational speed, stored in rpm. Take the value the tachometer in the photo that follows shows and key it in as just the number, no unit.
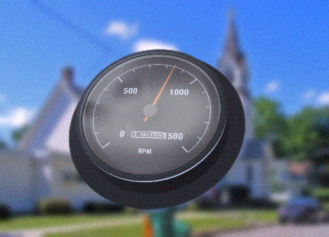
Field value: 850
